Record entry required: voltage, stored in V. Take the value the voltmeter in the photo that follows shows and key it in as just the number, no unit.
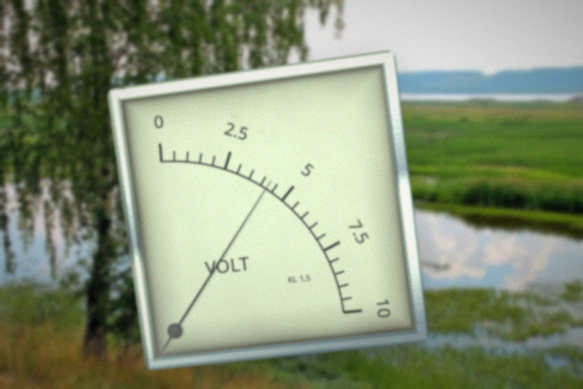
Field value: 4.25
